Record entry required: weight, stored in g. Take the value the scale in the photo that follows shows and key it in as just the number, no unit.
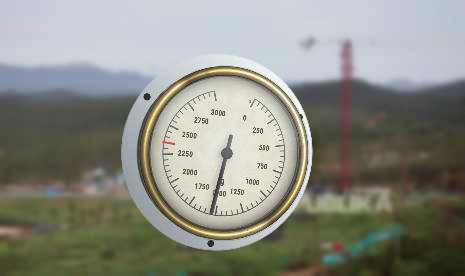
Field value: 1550
